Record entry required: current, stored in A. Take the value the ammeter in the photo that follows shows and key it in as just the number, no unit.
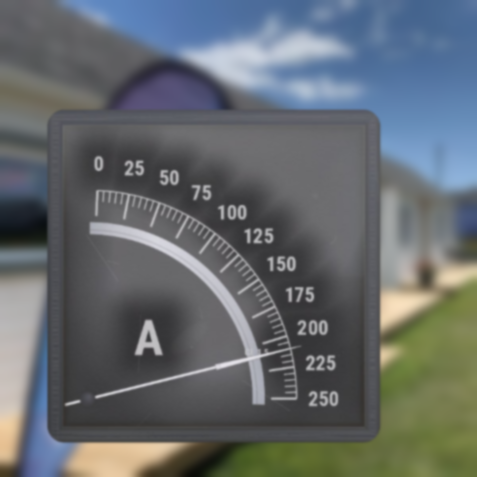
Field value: 210
